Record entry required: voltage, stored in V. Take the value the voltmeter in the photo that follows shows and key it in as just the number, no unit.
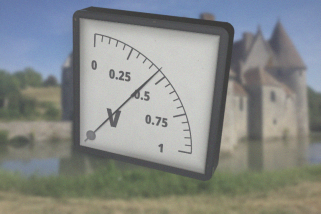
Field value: 0.45
